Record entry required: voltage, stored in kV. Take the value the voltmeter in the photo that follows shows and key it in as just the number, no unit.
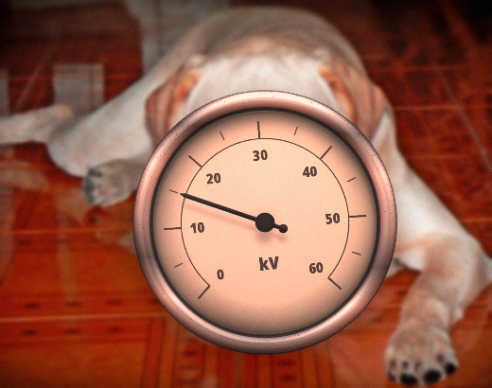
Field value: 15
